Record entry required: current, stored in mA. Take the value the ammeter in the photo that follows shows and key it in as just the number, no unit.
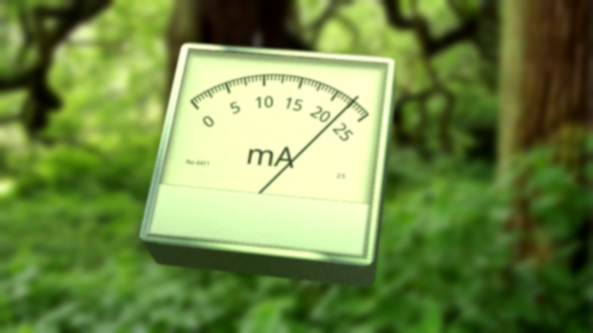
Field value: 22.5
